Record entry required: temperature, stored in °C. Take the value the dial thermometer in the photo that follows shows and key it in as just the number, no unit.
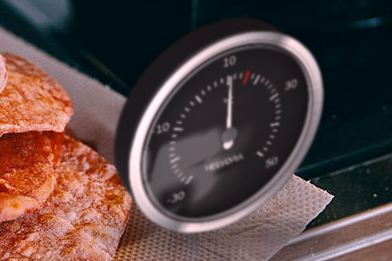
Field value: 10
